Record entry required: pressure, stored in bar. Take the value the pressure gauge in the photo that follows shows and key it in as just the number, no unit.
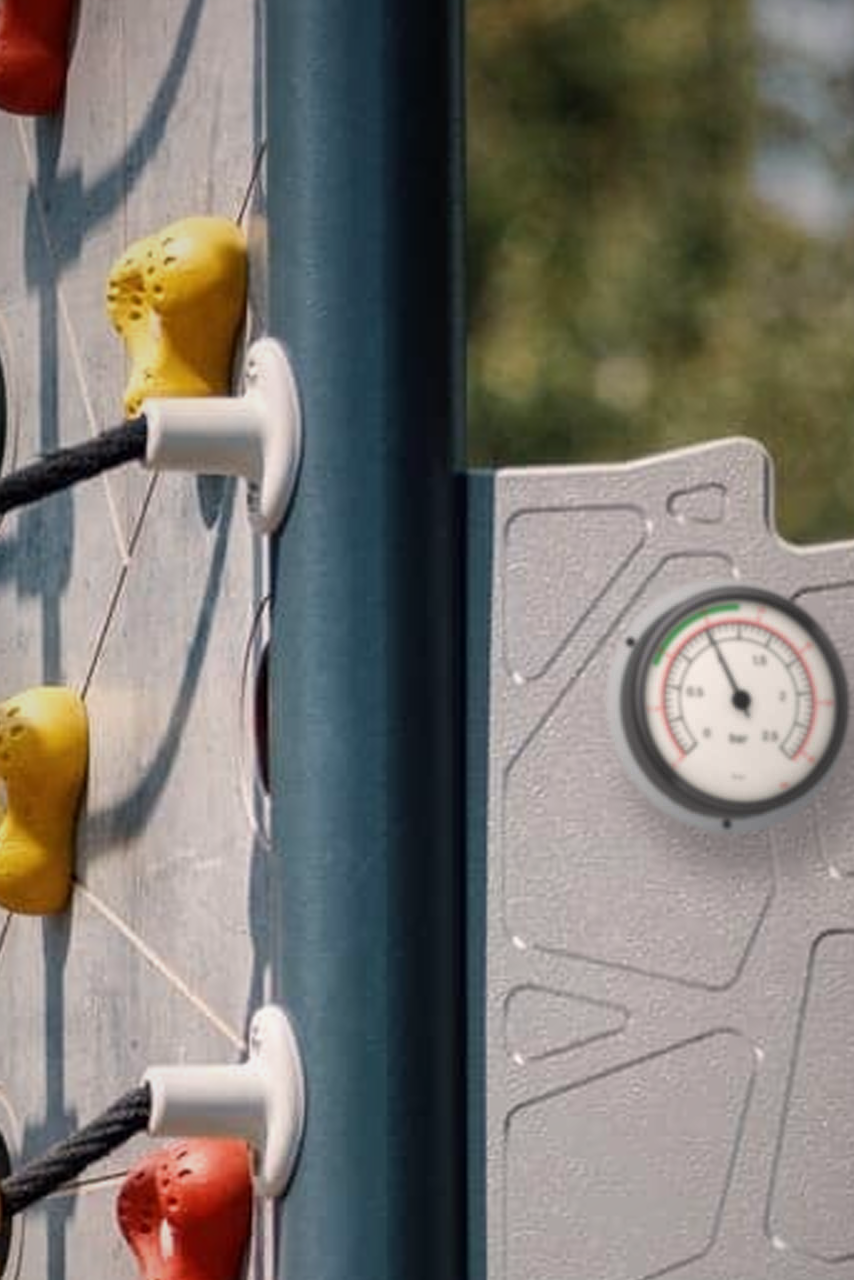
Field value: 1
